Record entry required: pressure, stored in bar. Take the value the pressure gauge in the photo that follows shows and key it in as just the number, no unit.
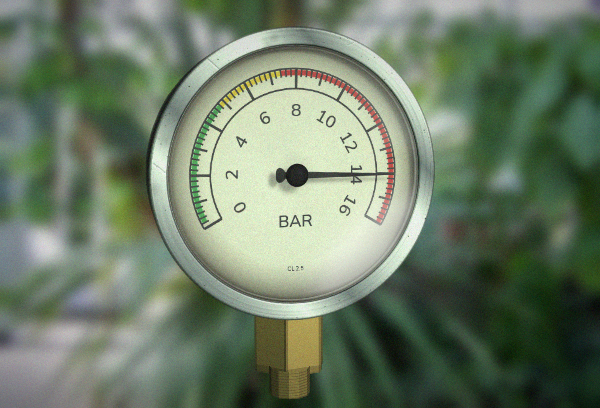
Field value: 14
